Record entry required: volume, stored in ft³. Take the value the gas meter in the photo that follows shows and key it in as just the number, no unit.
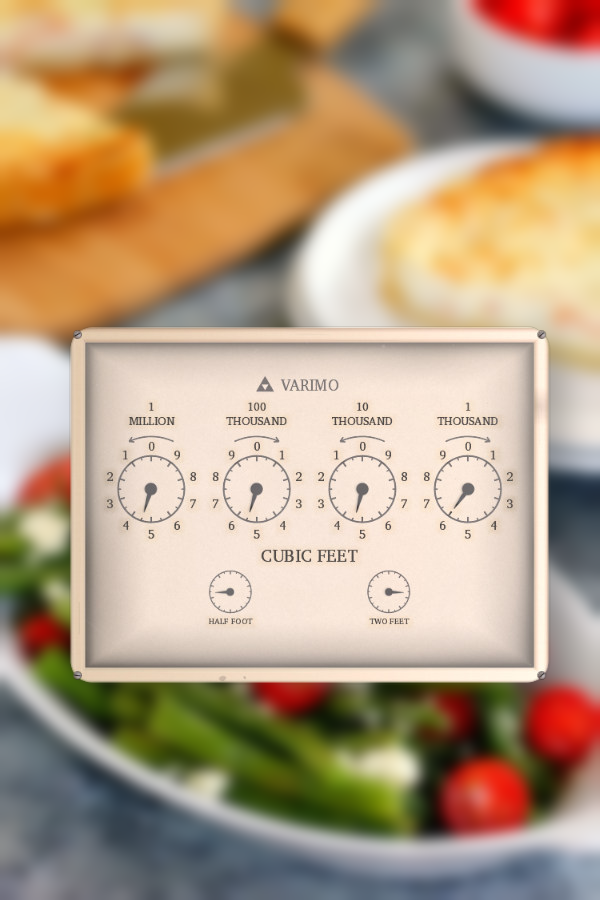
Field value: 454600
